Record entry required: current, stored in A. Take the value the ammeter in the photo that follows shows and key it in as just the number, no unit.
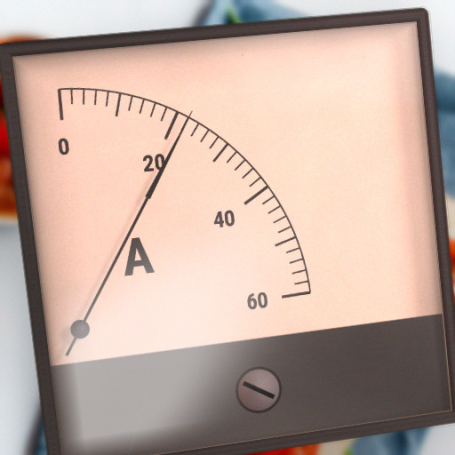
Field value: 22
